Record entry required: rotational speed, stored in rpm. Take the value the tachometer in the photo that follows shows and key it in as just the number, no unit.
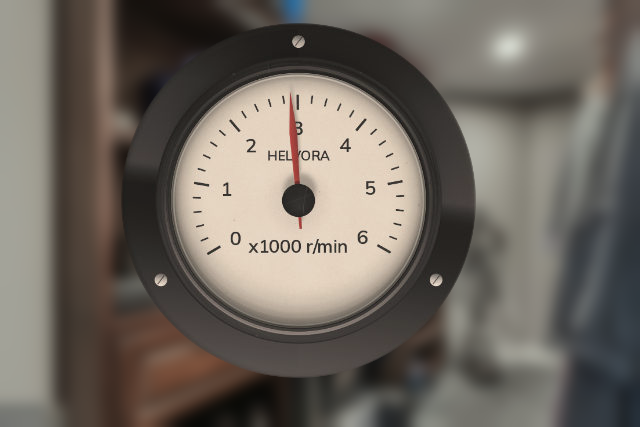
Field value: 2900
